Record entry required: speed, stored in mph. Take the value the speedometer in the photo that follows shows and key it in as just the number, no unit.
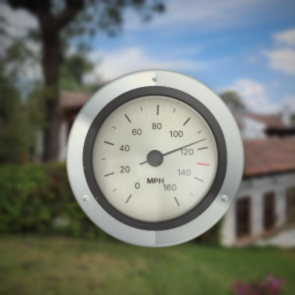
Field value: 115
